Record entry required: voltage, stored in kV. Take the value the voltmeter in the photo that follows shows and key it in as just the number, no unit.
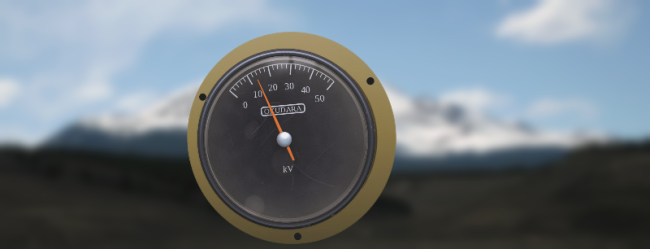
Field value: 14
